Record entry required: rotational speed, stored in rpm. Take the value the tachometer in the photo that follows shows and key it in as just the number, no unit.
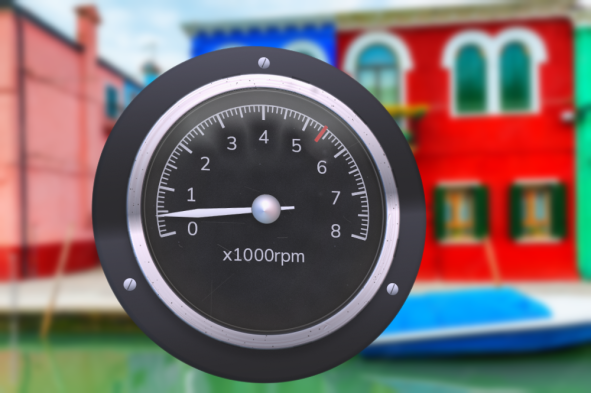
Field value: 400
